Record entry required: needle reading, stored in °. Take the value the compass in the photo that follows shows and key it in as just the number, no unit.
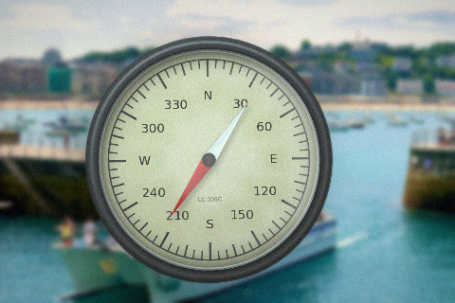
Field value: 215
